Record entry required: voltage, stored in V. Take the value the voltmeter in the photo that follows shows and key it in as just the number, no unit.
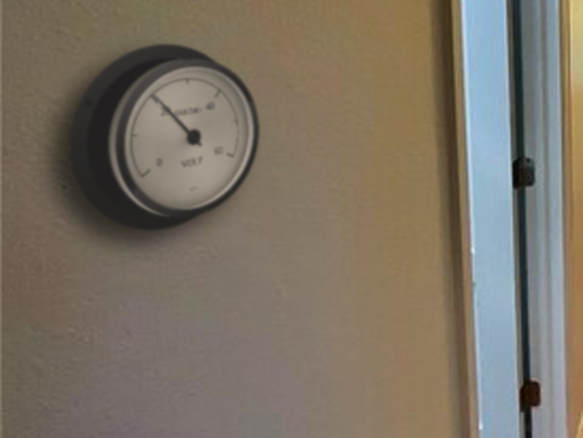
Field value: 20
